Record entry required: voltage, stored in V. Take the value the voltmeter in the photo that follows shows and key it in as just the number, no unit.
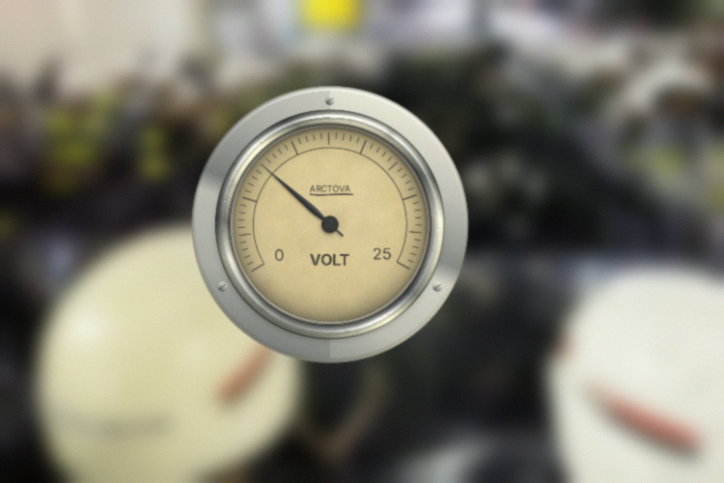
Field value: 7.5
